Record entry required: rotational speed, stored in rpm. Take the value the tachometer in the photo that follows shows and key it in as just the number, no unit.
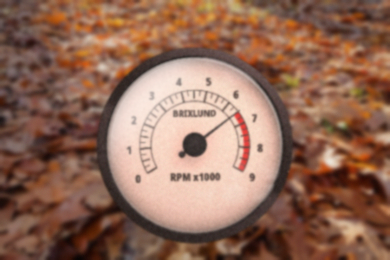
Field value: 6500
